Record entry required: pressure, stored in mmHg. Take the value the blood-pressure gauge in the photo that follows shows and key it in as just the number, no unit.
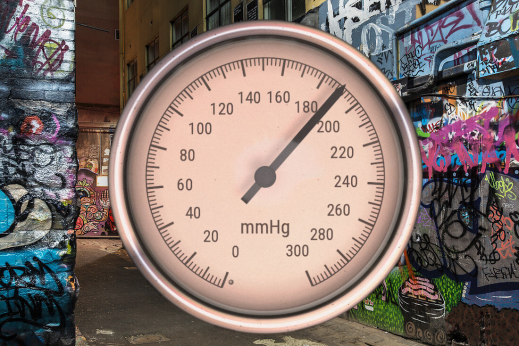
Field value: 190
